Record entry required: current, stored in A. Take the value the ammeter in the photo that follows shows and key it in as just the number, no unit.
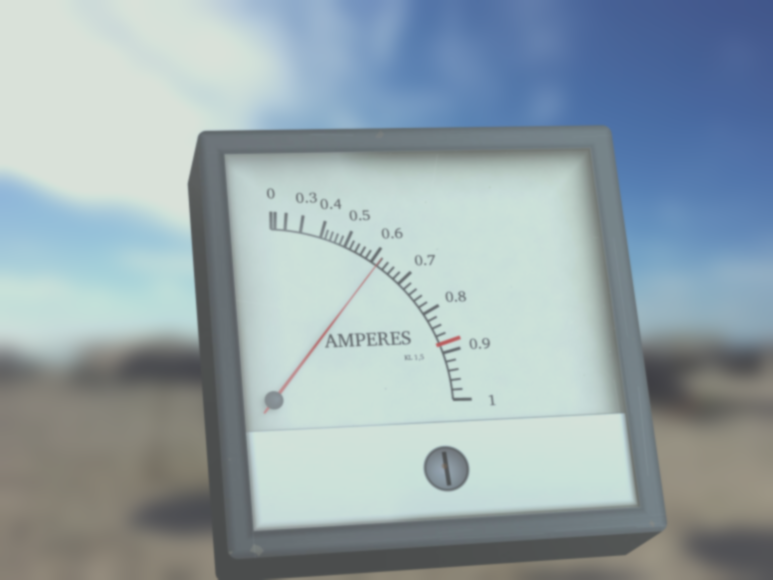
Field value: 0.62
